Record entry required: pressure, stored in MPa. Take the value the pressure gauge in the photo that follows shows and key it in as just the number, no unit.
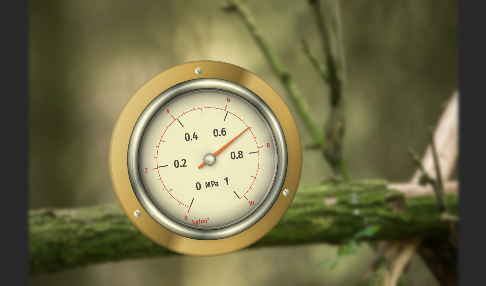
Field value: 0.7
